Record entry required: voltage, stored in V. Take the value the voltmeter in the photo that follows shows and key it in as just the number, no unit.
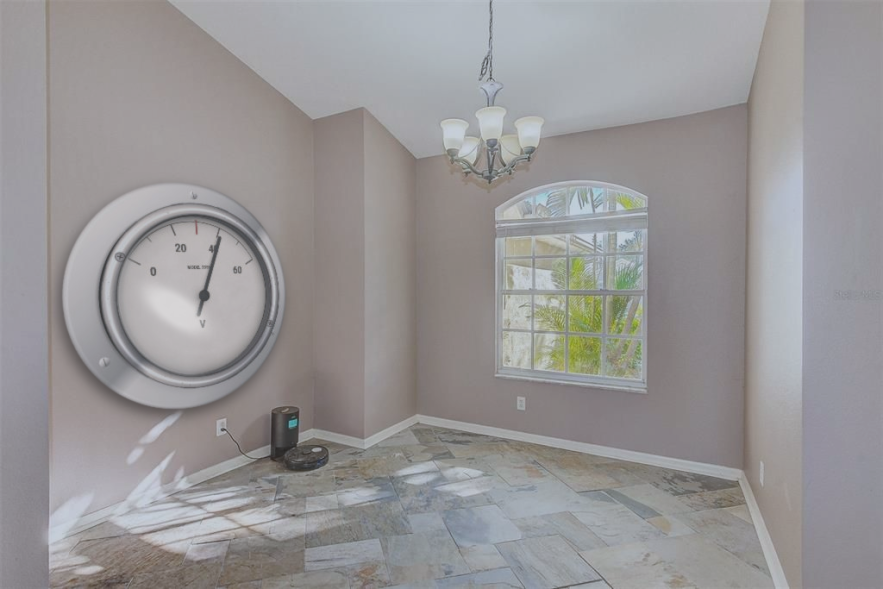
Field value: 40
